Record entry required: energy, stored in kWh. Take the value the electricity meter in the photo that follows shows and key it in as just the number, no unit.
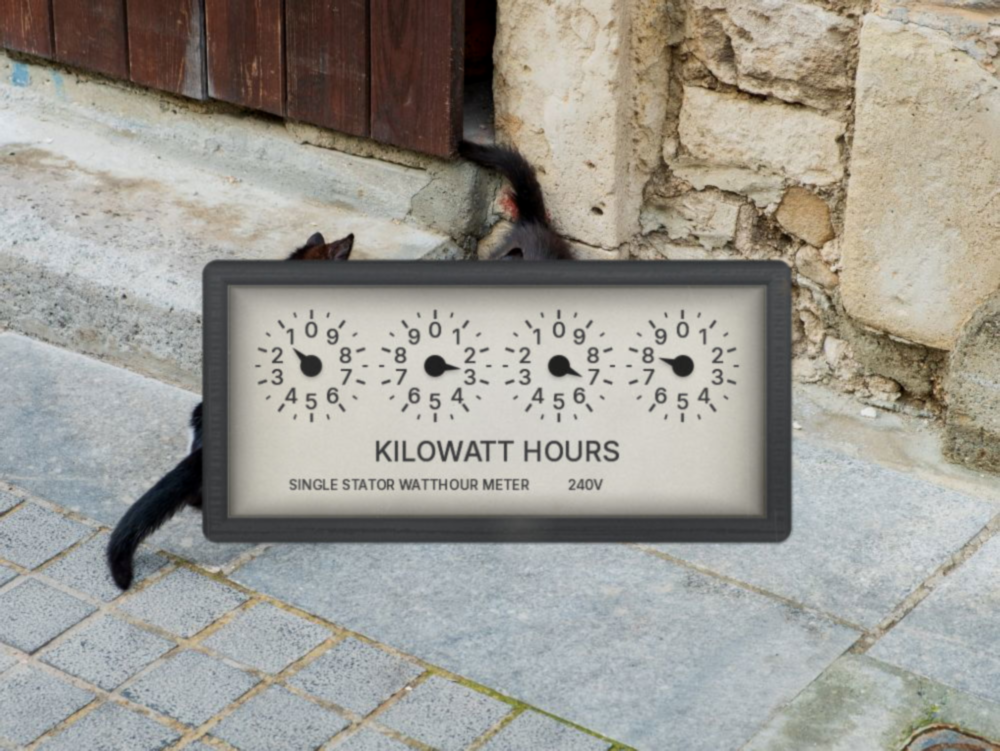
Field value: 1268
